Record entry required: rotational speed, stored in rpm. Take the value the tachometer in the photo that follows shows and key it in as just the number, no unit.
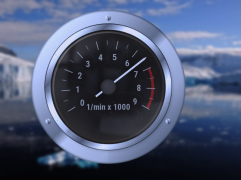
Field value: 6500
